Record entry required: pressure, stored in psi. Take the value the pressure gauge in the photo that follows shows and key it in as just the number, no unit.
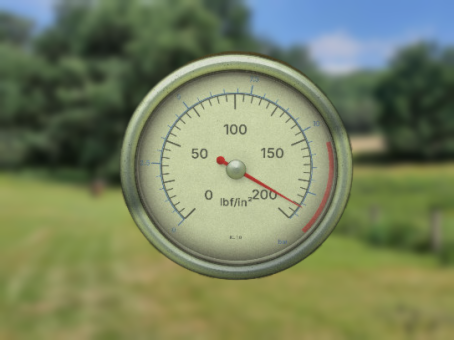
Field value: 190
